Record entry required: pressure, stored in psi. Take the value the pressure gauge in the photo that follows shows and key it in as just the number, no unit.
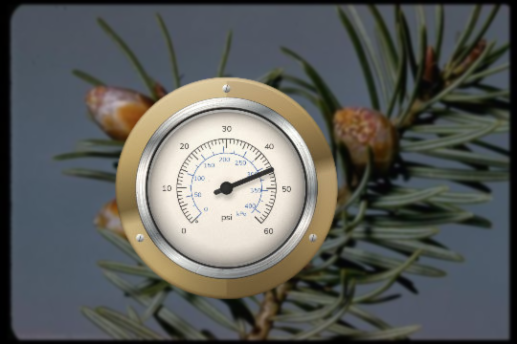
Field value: 45
